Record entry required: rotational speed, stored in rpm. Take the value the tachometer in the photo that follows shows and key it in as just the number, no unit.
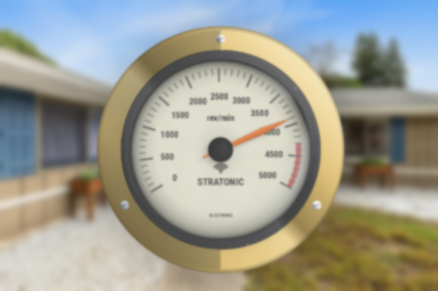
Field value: 3900
